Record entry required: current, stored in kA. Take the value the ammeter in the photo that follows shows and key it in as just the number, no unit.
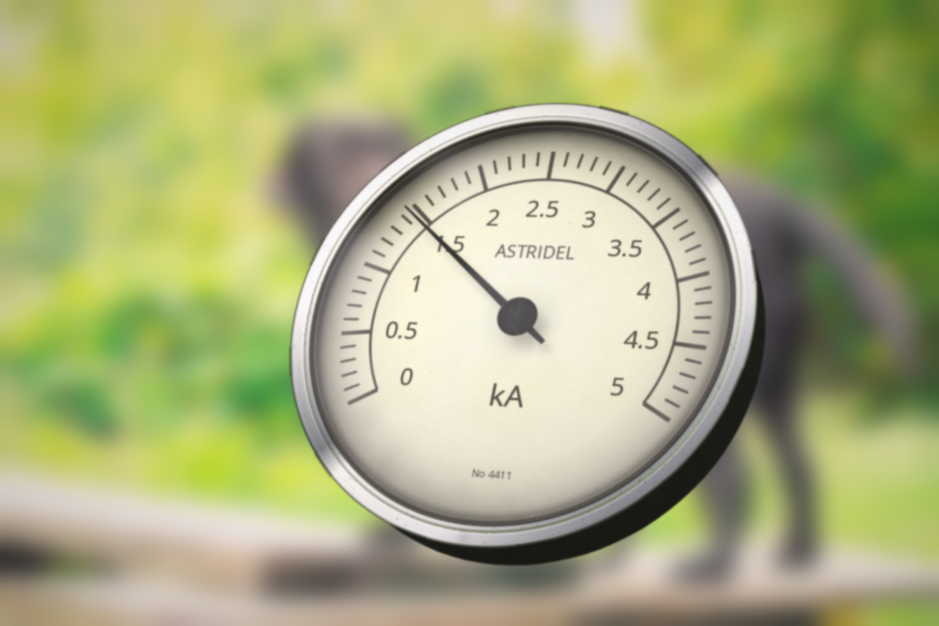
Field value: 1.45
